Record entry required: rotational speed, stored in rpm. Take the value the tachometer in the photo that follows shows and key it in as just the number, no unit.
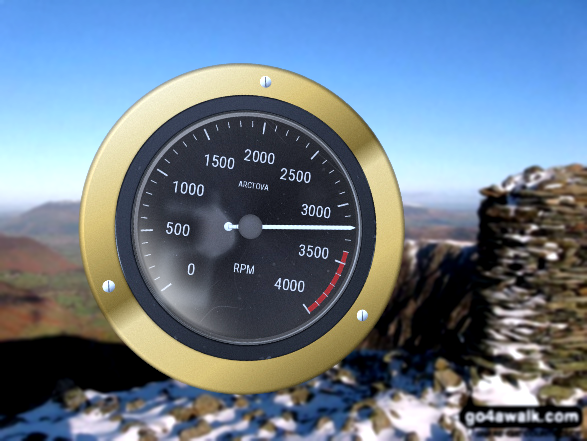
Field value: 3200
